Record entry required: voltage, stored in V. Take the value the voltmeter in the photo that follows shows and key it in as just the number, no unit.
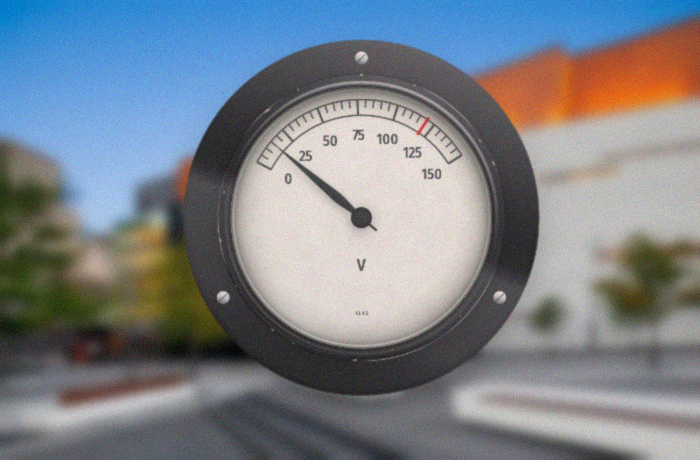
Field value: 15
